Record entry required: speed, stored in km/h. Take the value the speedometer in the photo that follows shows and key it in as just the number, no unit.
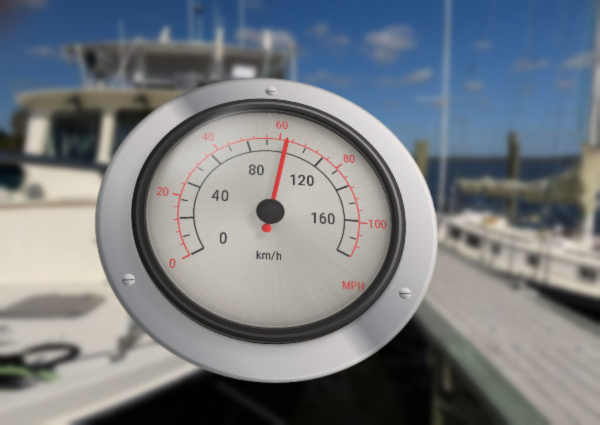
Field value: 100
